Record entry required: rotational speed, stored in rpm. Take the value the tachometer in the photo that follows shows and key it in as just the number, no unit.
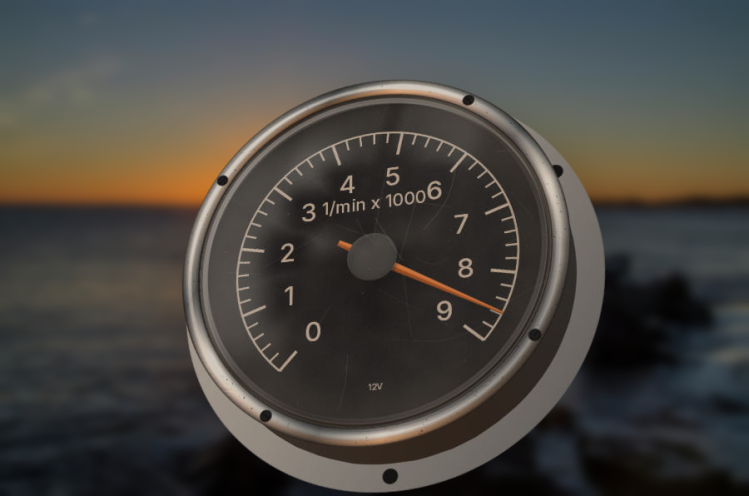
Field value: 8600
